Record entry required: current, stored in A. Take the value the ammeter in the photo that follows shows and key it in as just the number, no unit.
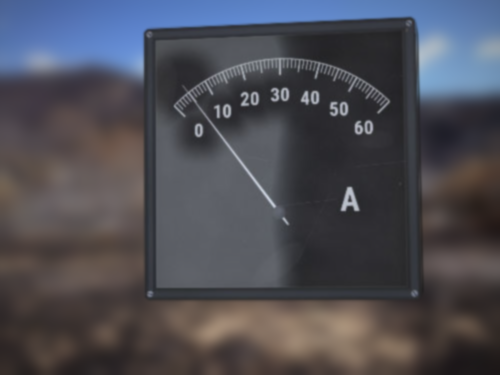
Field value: 5
